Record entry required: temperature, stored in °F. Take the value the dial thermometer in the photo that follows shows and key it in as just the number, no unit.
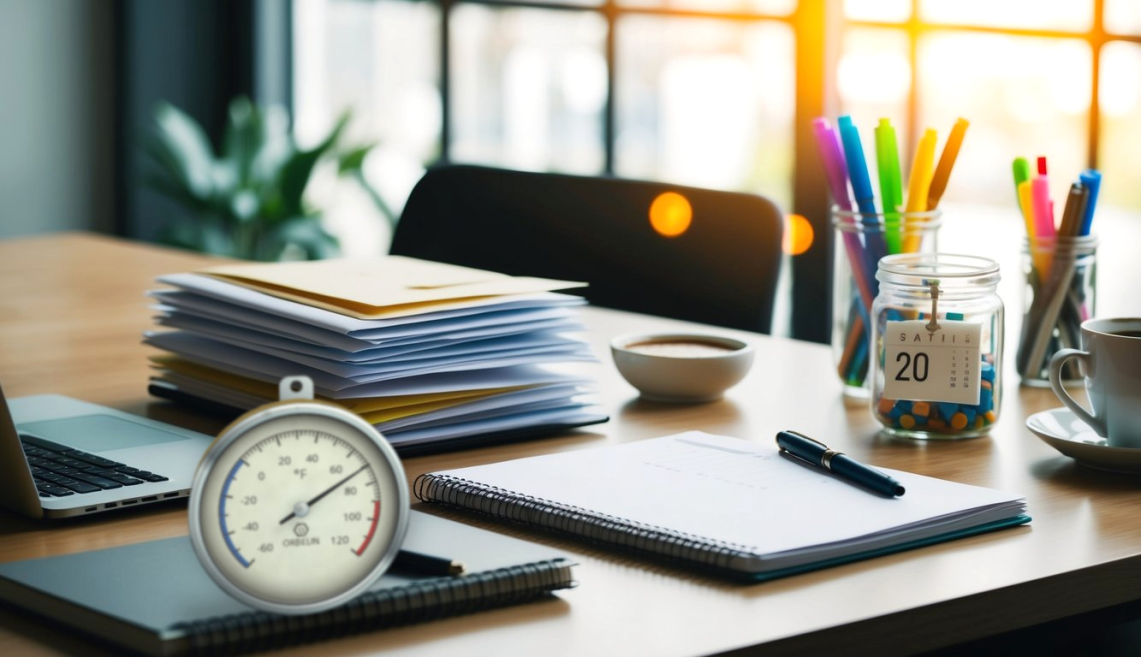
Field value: 70
